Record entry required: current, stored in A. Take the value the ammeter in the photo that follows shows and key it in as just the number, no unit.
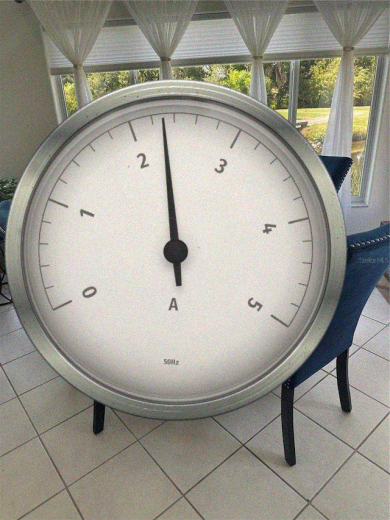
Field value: 2.3
